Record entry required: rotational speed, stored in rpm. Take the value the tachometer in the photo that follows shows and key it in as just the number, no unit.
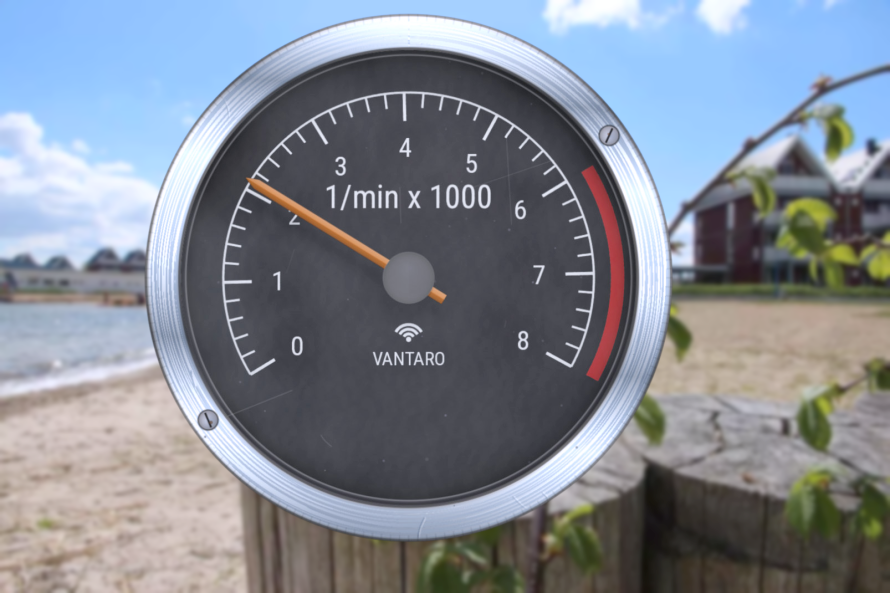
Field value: 2100
